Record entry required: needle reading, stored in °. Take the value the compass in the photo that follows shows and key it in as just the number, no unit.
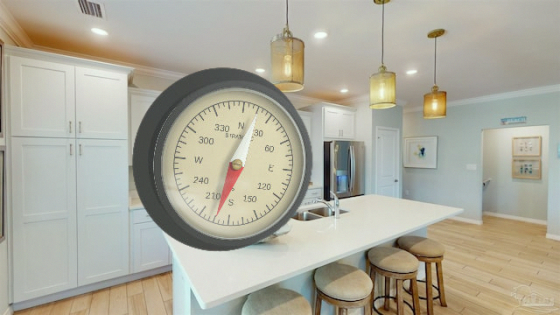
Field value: 195
